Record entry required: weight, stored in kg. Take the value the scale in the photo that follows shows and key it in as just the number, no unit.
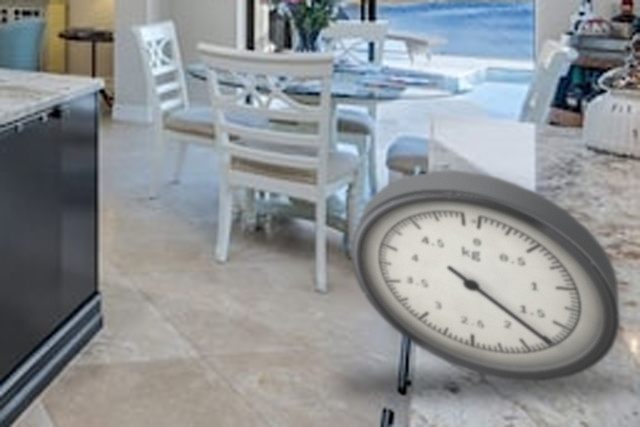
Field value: 1.75
